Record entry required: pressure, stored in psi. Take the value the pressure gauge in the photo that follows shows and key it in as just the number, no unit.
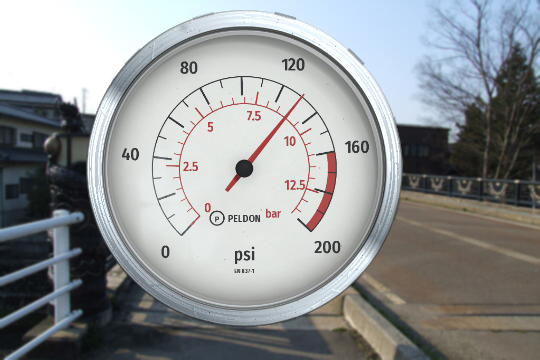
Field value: 130
